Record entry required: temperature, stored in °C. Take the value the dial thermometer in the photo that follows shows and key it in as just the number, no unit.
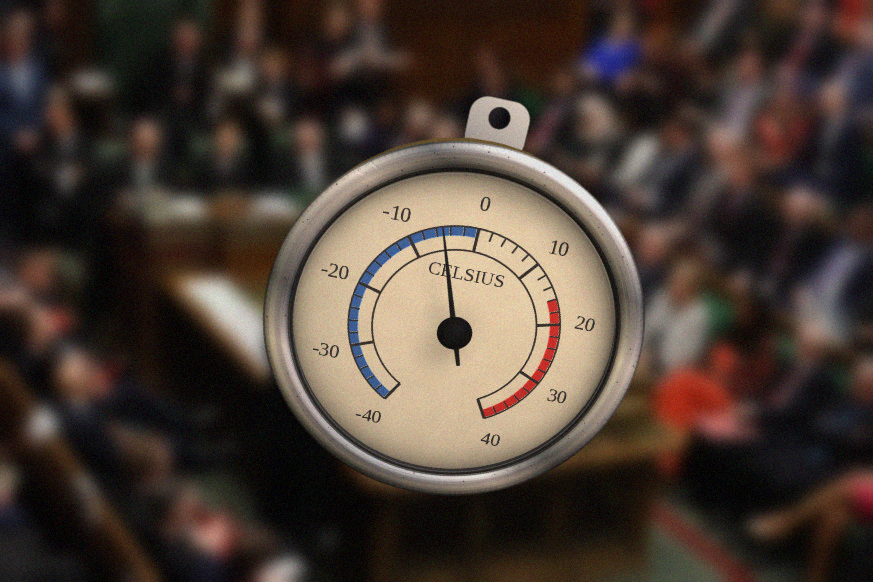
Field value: -5
